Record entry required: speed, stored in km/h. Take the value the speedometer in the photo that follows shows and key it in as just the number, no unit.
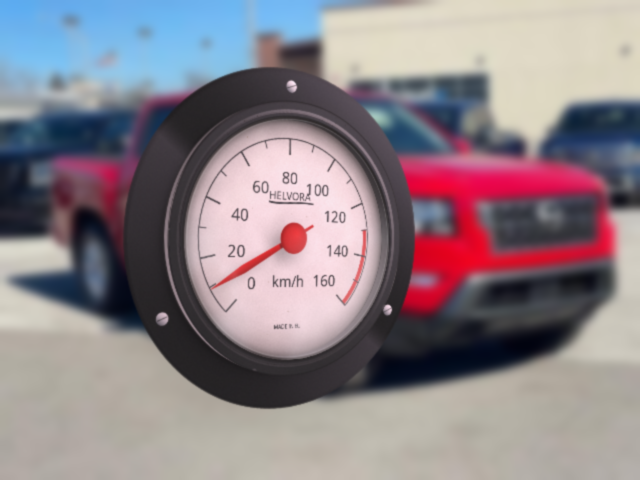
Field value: 10
